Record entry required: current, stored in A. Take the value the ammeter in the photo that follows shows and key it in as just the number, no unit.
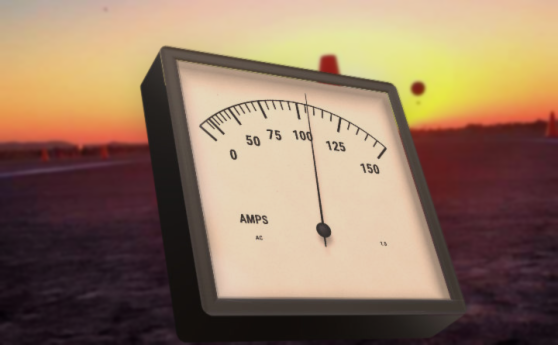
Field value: 105
